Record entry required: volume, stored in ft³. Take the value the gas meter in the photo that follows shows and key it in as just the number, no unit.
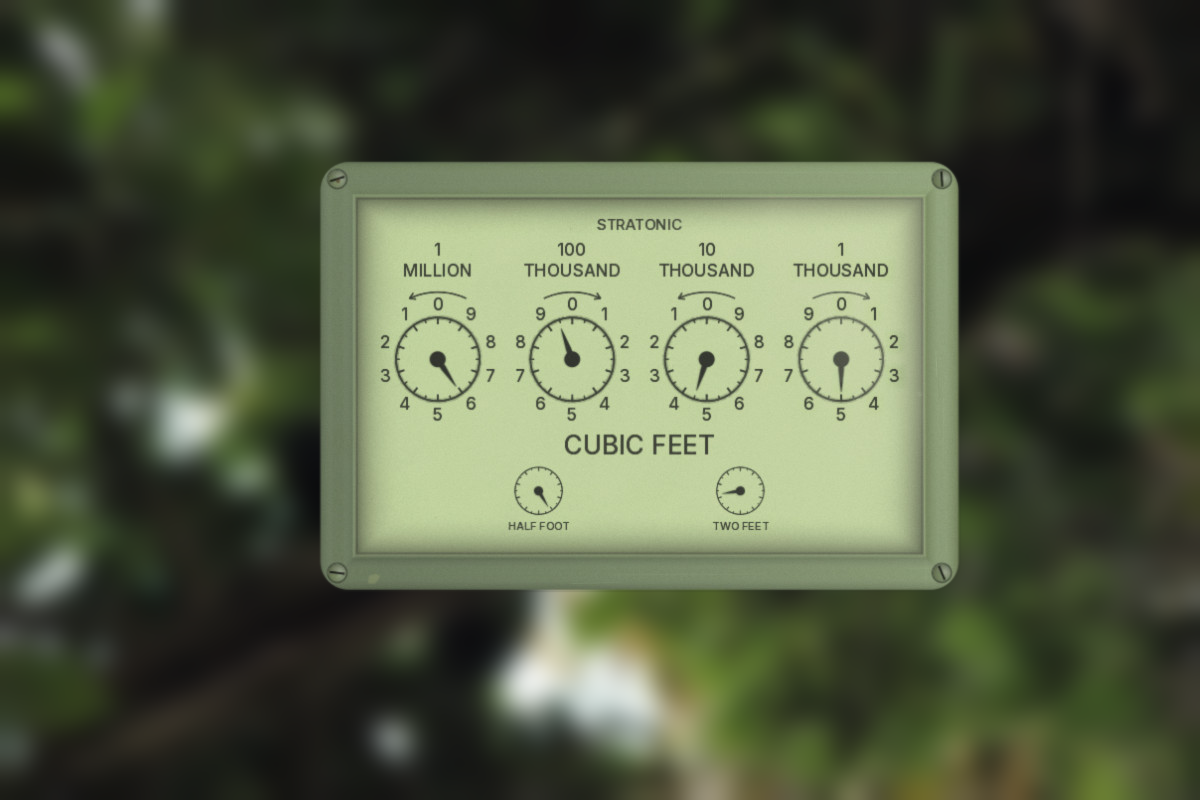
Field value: 594500
